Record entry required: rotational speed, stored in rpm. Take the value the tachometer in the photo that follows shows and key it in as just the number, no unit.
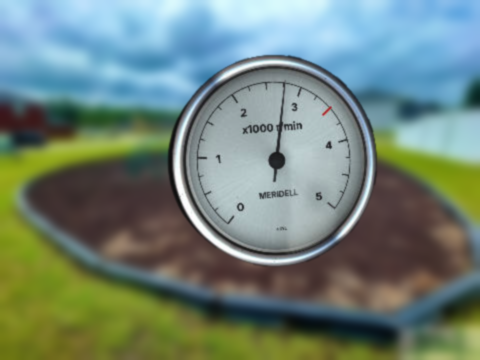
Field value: 2750
